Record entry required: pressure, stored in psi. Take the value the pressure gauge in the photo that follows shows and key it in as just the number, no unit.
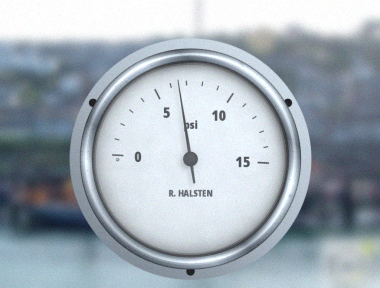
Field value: 6.5
